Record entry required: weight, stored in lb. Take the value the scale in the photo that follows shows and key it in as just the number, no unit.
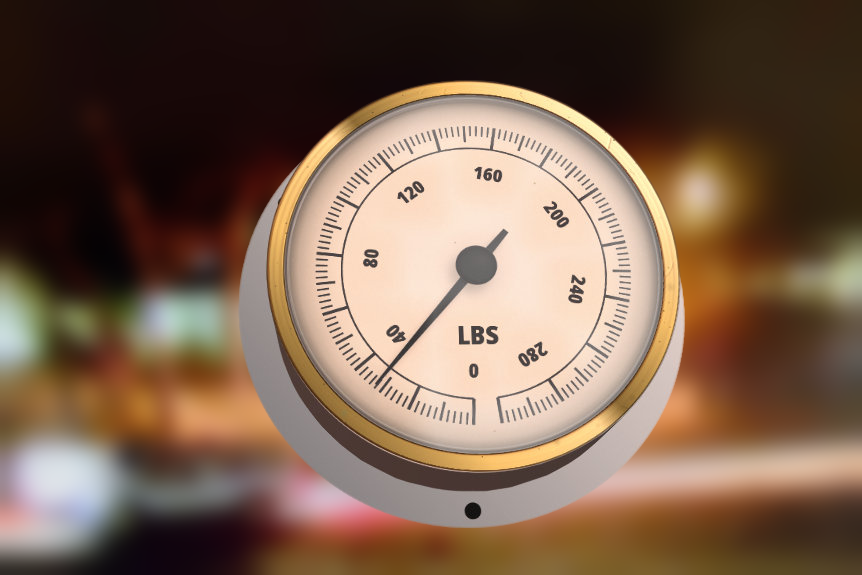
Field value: 32
